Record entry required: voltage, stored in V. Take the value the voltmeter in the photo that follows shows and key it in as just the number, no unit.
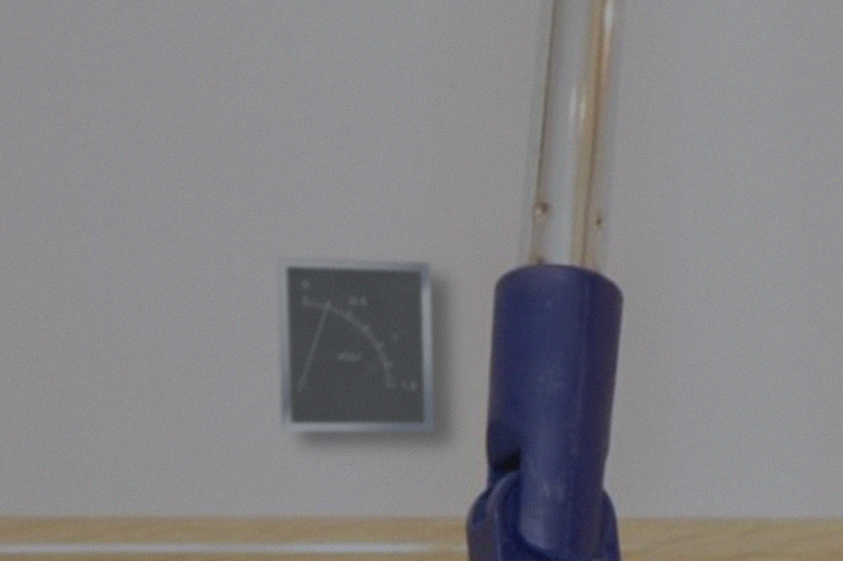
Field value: 0.25
